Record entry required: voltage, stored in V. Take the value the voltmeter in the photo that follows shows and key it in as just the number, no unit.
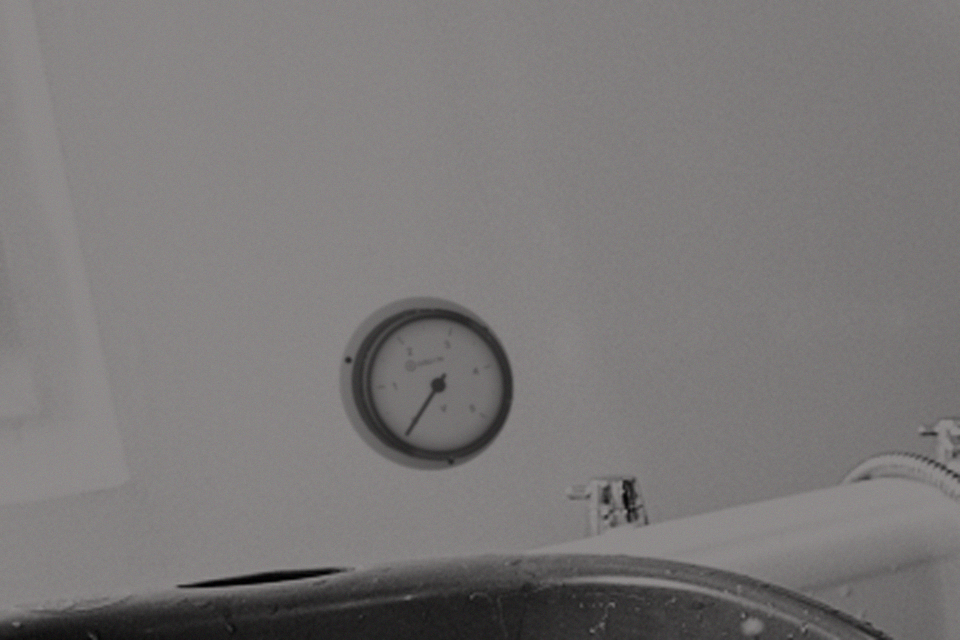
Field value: 0
